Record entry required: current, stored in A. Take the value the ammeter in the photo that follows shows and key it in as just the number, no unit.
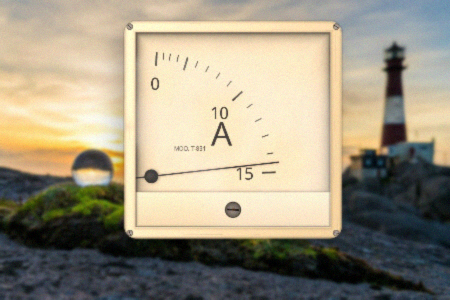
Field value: 14.5
